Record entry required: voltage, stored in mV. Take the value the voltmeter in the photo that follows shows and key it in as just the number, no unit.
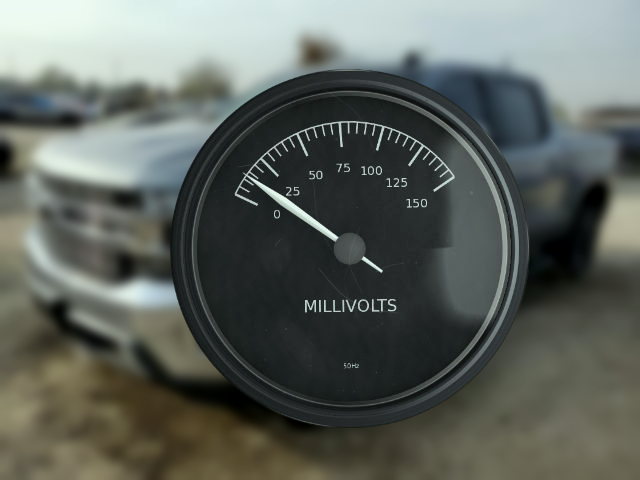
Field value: 12.5
